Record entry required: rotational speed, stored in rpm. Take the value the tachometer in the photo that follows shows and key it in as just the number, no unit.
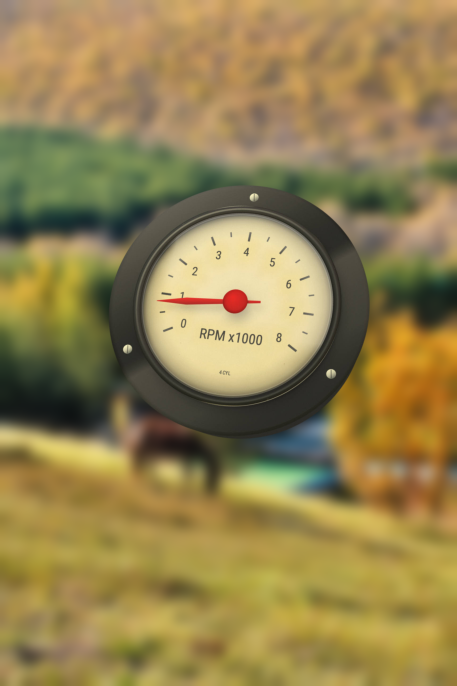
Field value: 750
